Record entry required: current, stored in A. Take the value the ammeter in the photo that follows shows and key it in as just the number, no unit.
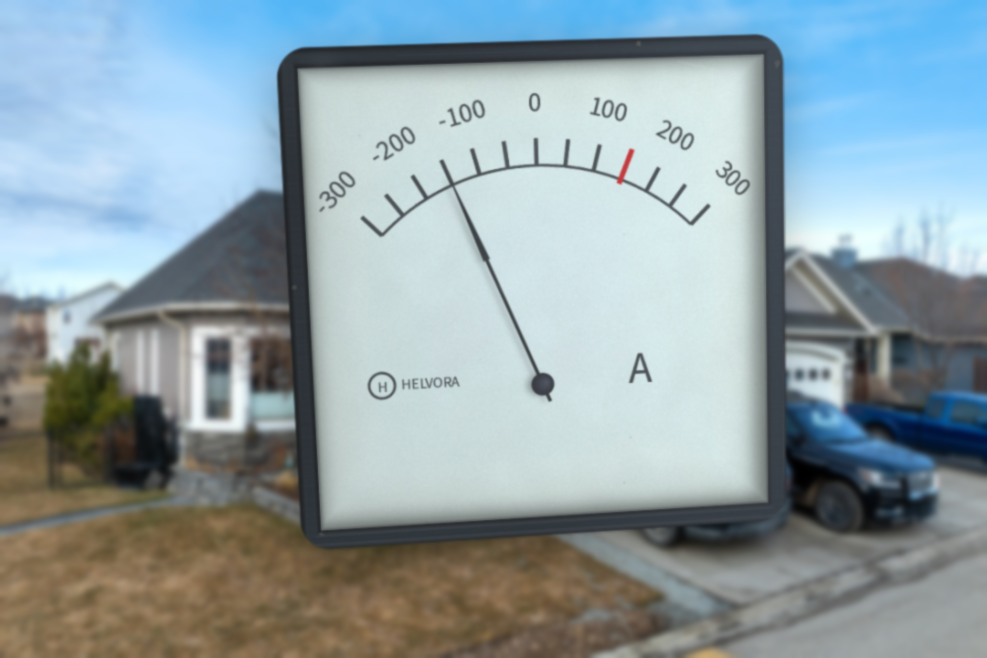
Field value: -150
